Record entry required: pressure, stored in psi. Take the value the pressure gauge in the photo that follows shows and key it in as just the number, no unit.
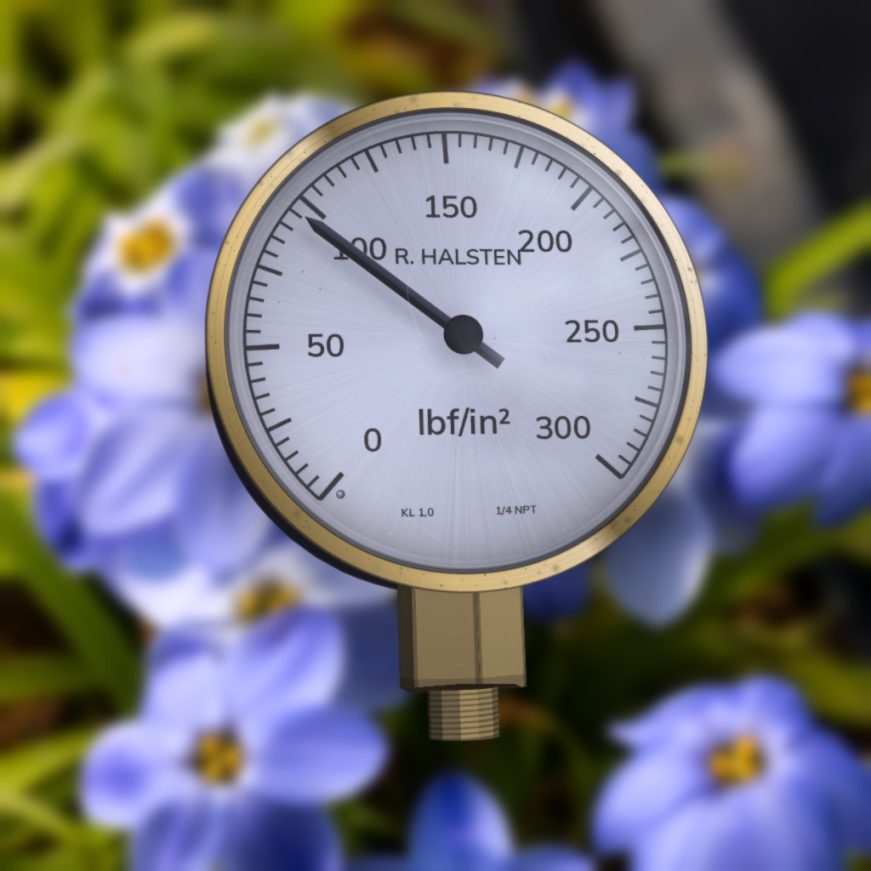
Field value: 95
